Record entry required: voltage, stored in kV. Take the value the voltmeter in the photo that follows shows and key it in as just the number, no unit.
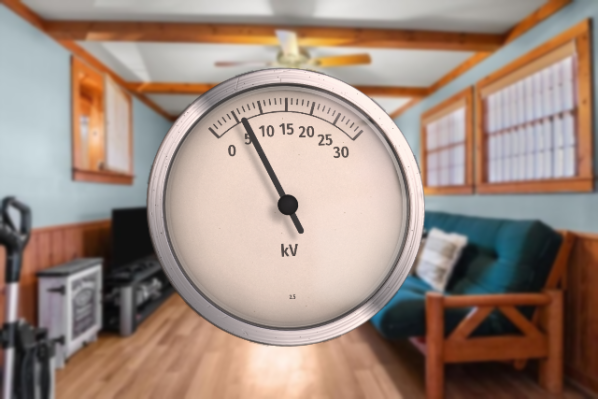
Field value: 6
